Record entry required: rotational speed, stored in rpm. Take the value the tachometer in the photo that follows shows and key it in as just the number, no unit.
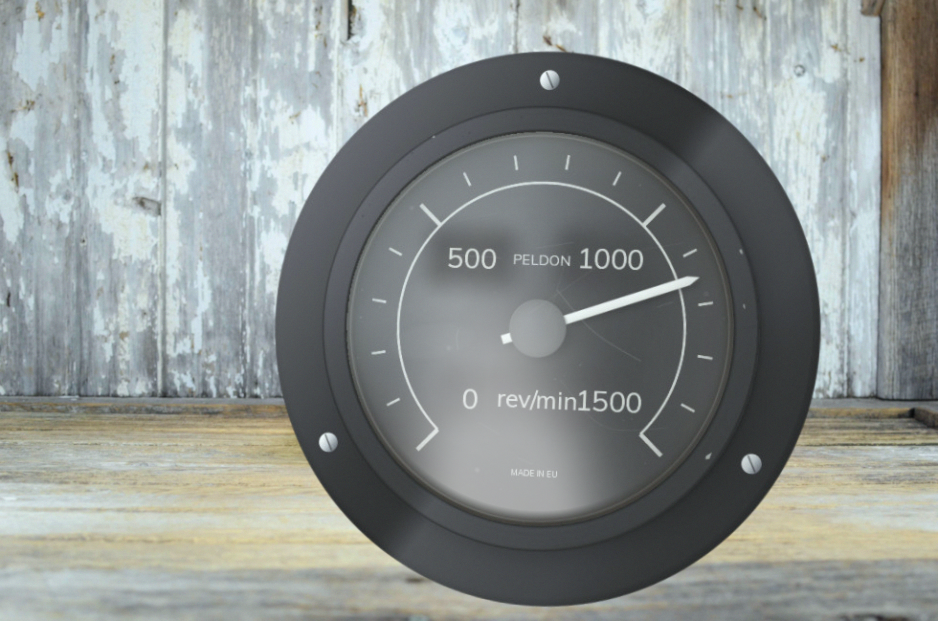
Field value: 1150
